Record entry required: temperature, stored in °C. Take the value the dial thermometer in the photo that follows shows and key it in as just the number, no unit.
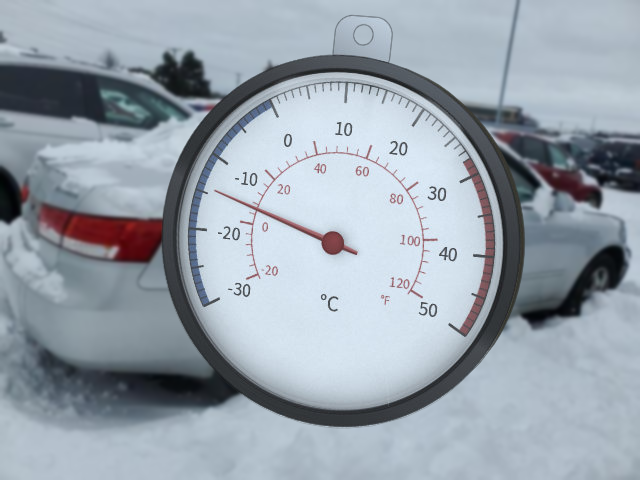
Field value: -14
